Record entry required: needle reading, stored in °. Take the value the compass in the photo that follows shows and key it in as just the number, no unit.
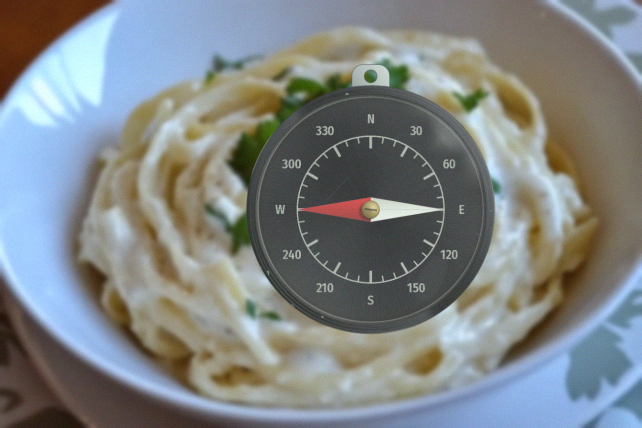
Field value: 270
